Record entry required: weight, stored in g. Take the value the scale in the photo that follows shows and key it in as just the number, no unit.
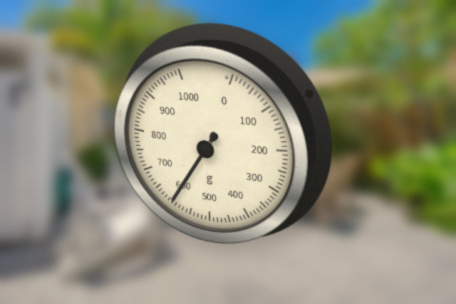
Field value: 600
